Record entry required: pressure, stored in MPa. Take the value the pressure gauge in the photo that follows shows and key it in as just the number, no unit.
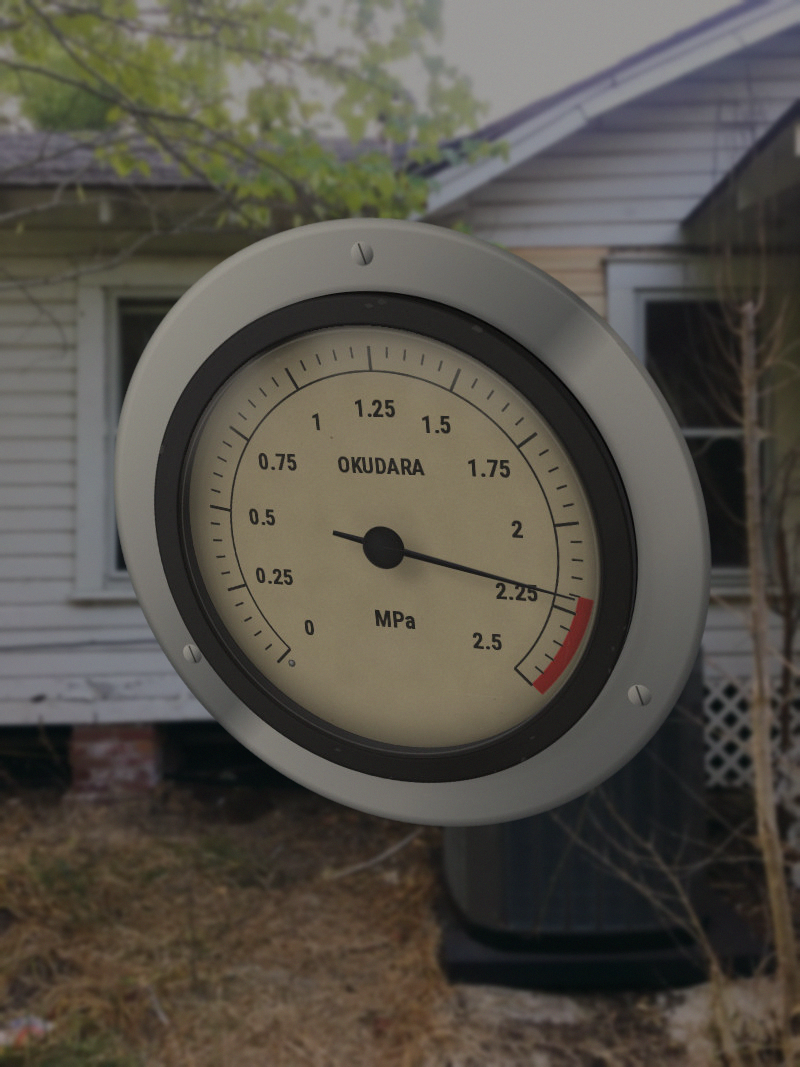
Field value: 2.2
